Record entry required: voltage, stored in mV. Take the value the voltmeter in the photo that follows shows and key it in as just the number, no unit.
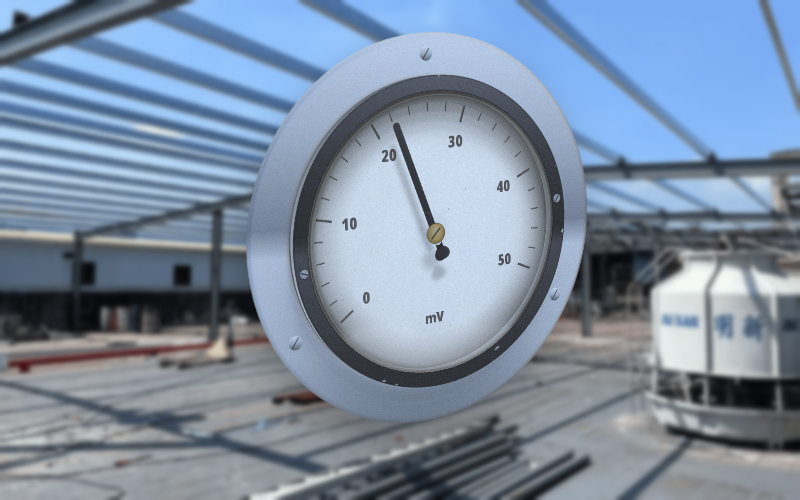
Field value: 22
